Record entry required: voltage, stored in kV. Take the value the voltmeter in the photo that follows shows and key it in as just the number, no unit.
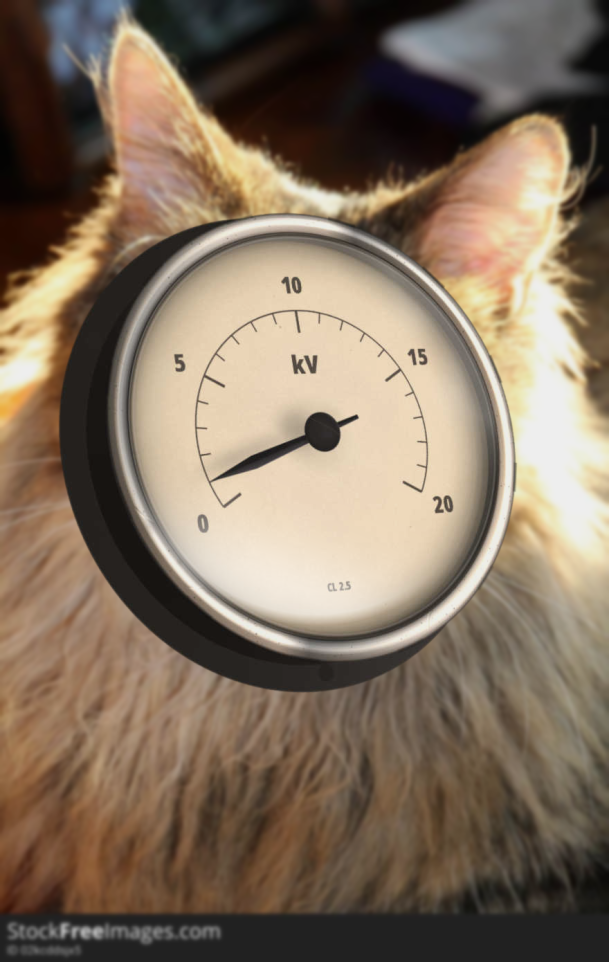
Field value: 1
